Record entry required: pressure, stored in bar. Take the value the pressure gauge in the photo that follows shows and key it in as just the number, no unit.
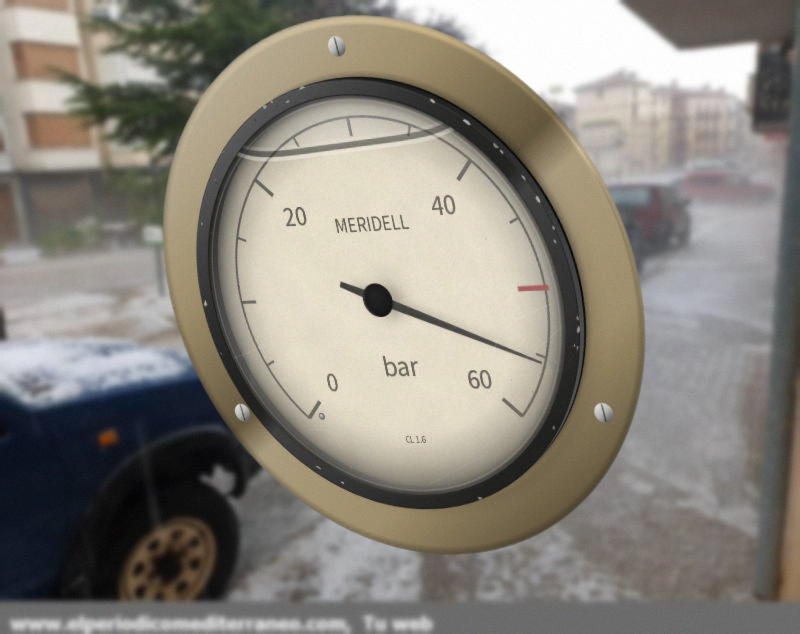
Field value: 55
